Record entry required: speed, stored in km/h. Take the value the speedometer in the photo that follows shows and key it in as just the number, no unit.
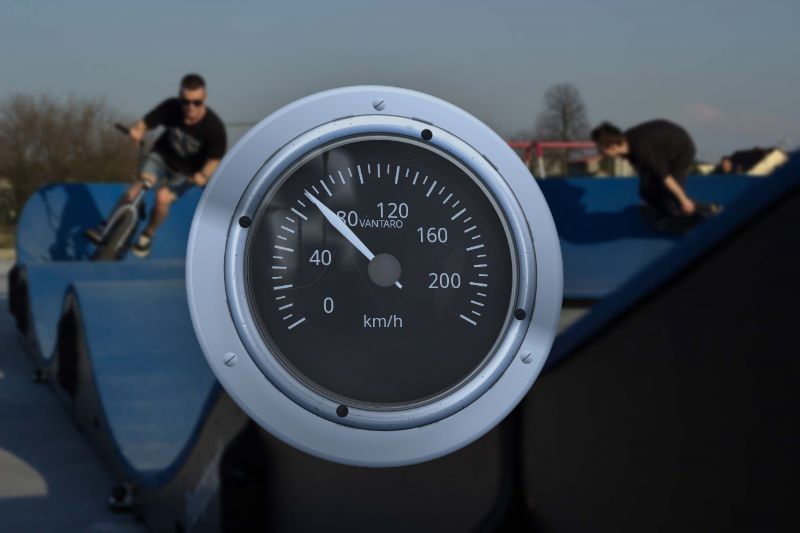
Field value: 70
